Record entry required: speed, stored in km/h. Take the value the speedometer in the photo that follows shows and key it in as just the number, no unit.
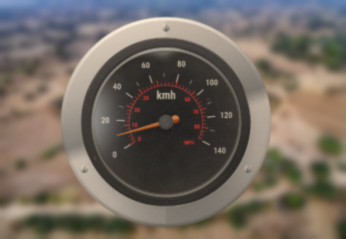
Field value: 10
